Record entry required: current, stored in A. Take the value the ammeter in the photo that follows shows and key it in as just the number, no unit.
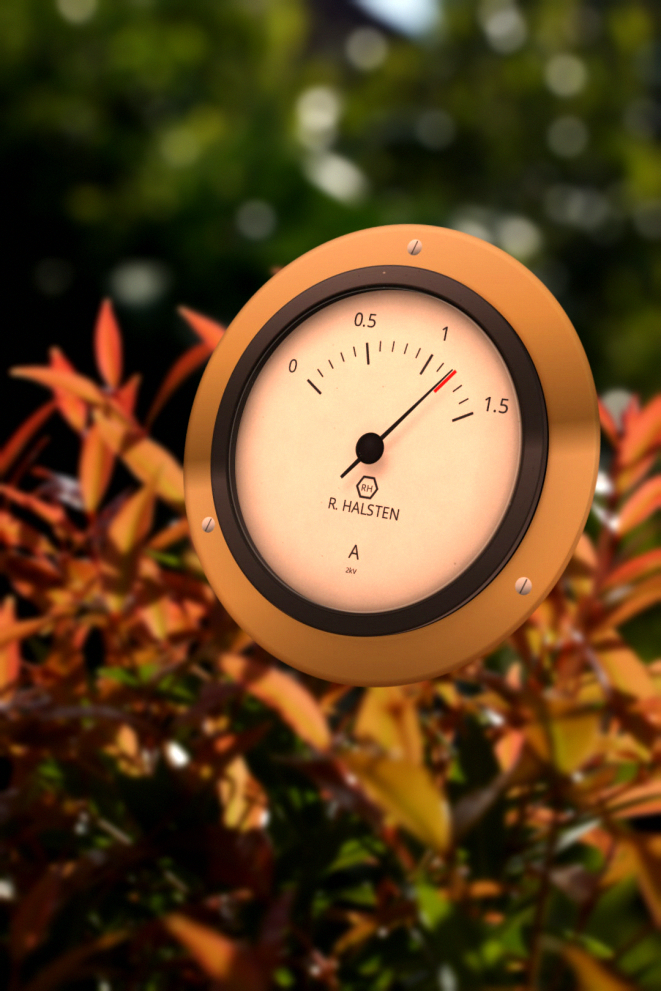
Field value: 1.2
